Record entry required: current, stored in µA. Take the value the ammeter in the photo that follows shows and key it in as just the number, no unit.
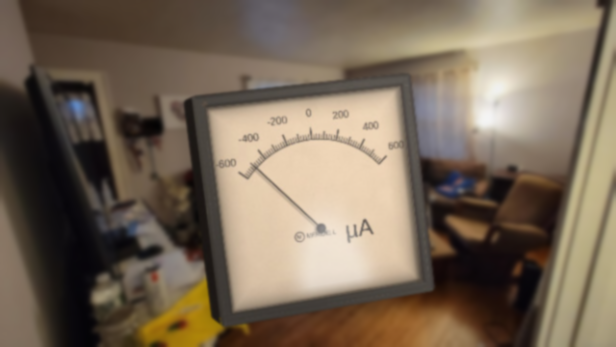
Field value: -500
